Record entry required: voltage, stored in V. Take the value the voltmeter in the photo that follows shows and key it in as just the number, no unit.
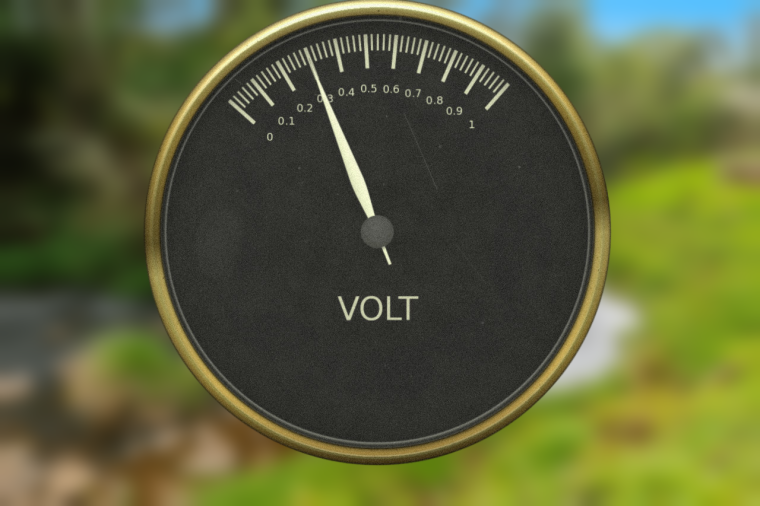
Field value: 0.3
